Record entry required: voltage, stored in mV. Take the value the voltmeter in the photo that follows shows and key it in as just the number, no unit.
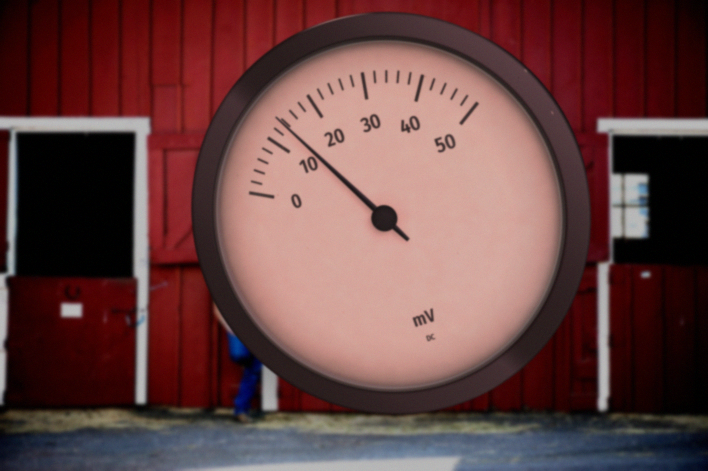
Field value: 14
